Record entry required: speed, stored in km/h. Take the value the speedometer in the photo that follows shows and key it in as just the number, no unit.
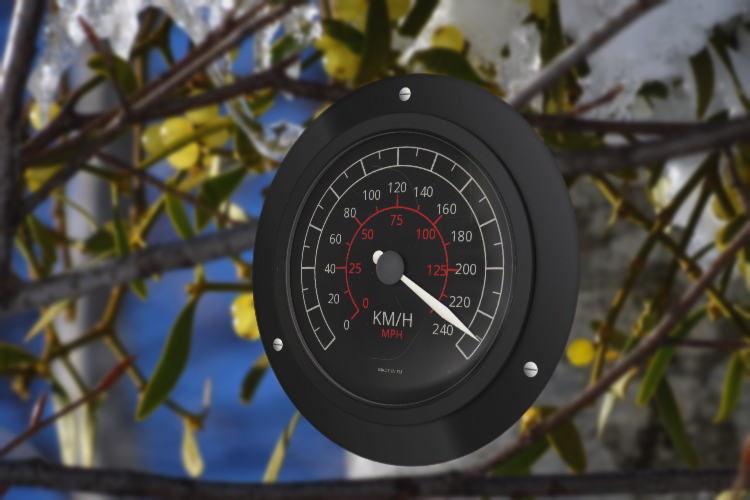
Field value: 230
